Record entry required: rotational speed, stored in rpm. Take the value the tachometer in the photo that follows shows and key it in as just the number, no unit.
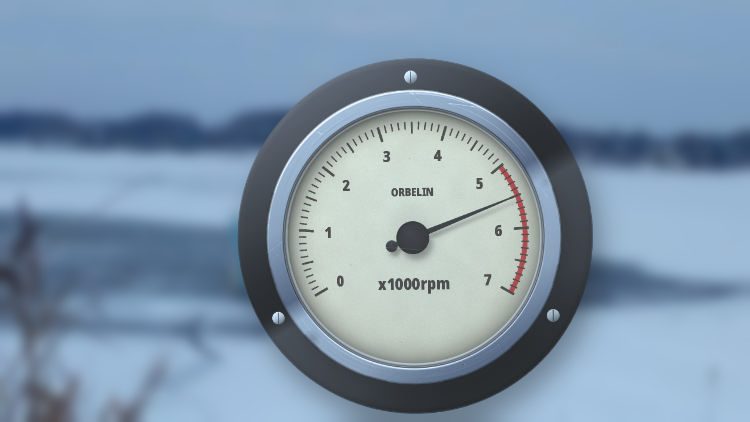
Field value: 5500
